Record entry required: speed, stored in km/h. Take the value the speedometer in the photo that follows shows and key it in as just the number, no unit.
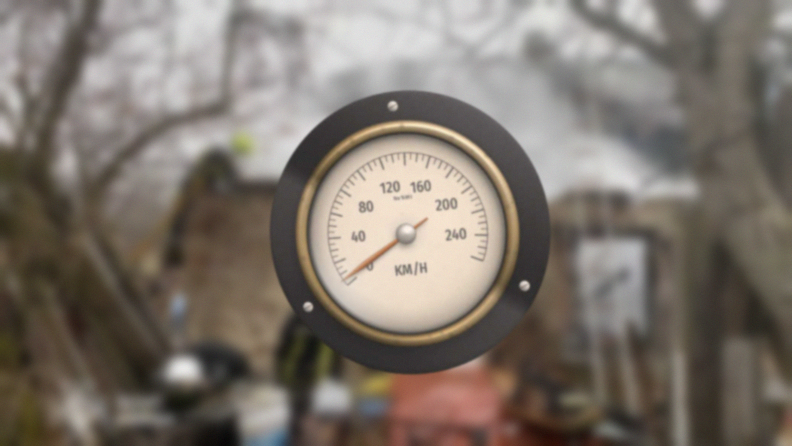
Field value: 5
